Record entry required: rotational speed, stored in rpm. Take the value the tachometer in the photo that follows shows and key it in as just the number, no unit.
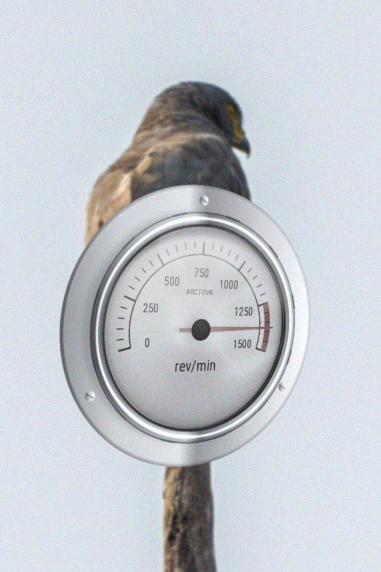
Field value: 1375
